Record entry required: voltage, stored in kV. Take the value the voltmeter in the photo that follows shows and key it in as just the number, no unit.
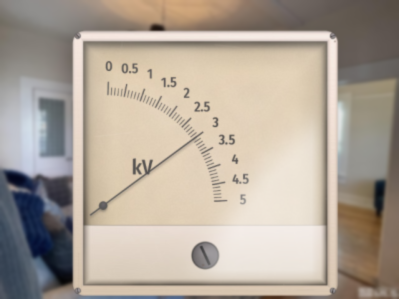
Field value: 3
